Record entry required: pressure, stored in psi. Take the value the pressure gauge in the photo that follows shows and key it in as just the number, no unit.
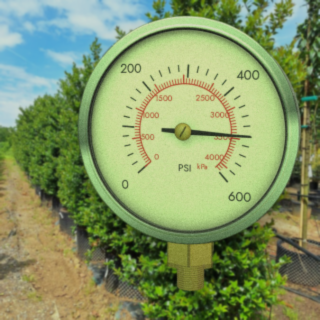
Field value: 500
